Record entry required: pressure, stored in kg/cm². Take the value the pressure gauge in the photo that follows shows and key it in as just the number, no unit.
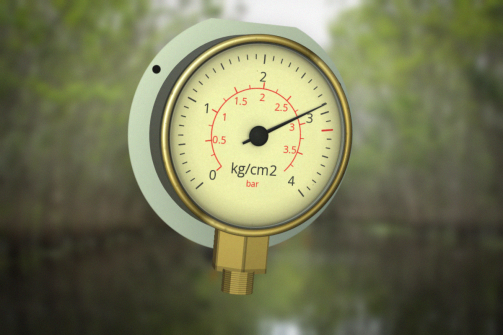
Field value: 2.9
